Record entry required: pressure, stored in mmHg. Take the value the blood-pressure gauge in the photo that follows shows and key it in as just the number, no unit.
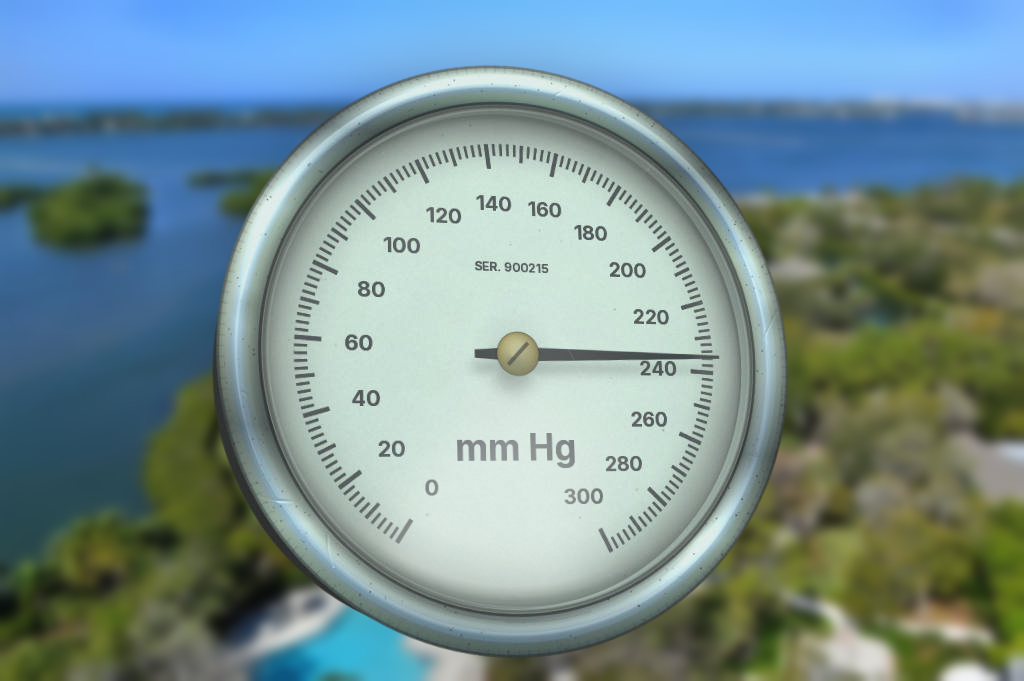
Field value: 236
